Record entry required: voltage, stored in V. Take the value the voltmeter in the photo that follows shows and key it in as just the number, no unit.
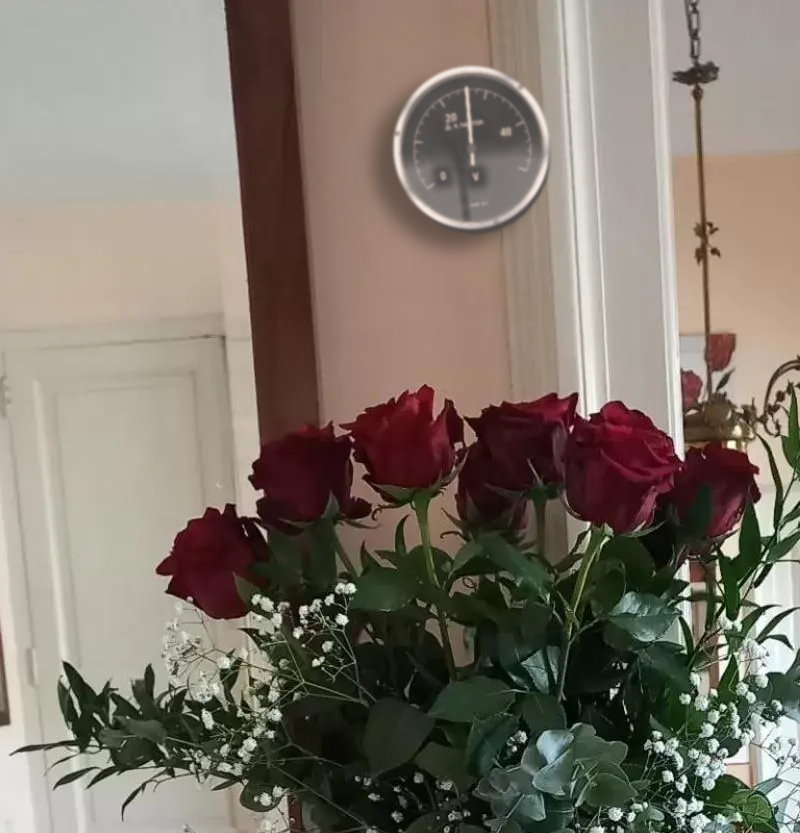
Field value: 26
